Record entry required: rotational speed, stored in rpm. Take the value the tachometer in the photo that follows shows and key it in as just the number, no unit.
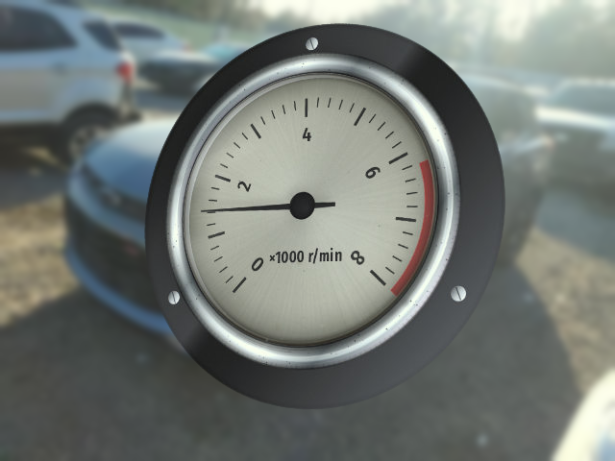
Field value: 1400
